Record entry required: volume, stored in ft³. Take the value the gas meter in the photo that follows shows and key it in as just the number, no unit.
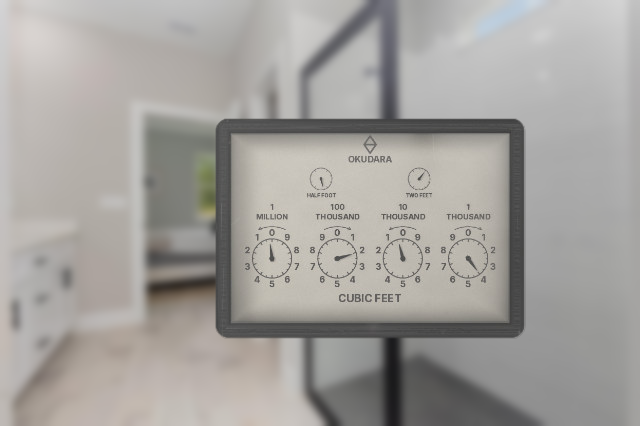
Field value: 20400
